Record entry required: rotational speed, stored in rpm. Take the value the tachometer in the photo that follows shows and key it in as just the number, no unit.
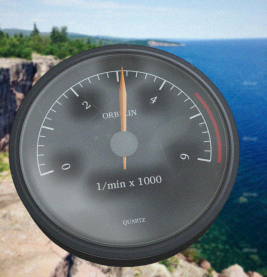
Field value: 3100
